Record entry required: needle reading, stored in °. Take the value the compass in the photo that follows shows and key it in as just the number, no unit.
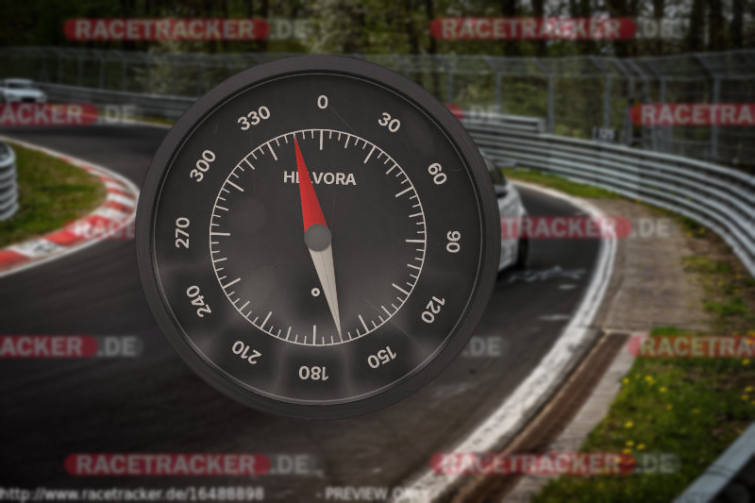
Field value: 345
